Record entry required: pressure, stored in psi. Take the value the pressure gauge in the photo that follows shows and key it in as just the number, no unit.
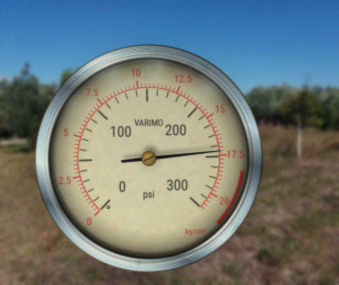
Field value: 245
